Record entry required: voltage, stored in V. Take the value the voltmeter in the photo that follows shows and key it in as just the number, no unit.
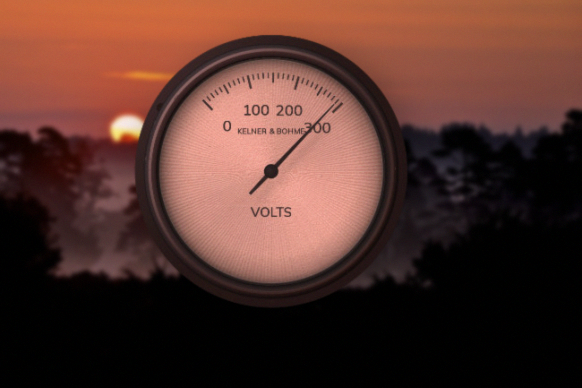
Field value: 290
